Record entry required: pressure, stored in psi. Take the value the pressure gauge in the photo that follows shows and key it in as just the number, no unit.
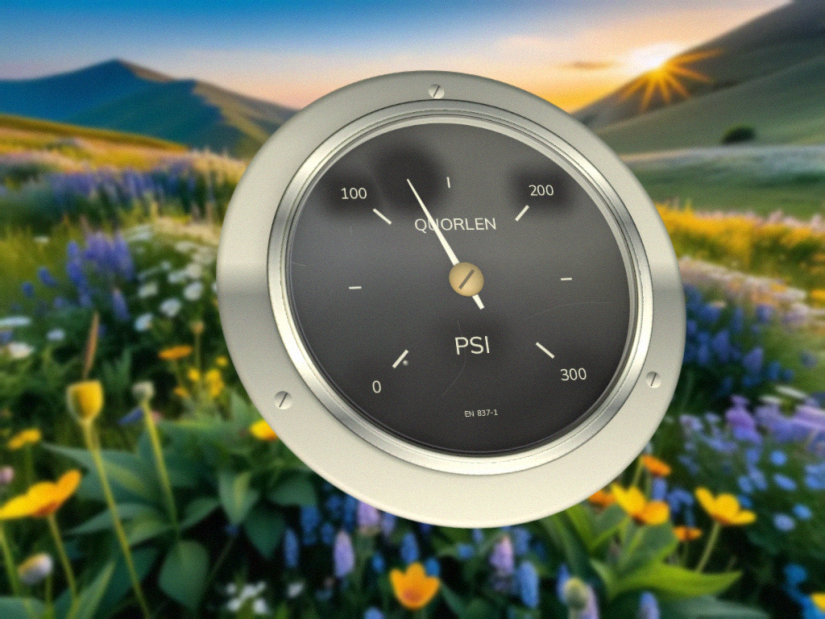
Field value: 125
